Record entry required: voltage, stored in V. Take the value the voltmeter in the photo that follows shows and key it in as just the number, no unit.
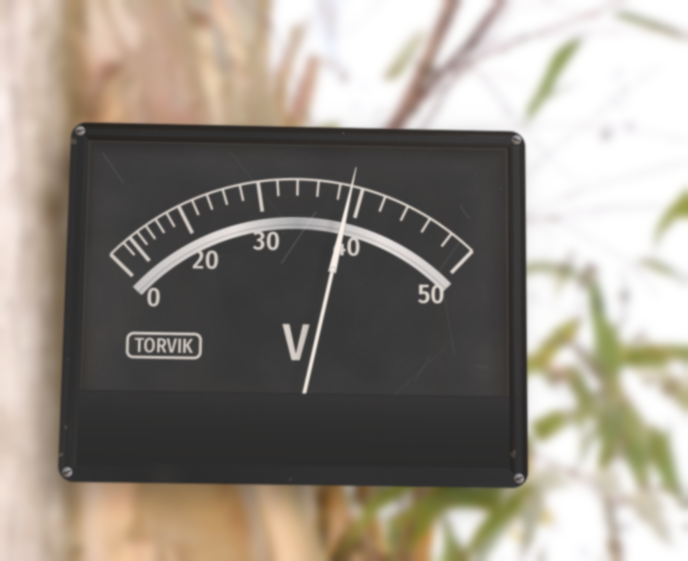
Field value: 39
